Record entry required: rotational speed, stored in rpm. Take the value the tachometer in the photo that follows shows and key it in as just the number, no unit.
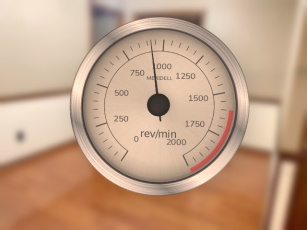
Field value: 925
